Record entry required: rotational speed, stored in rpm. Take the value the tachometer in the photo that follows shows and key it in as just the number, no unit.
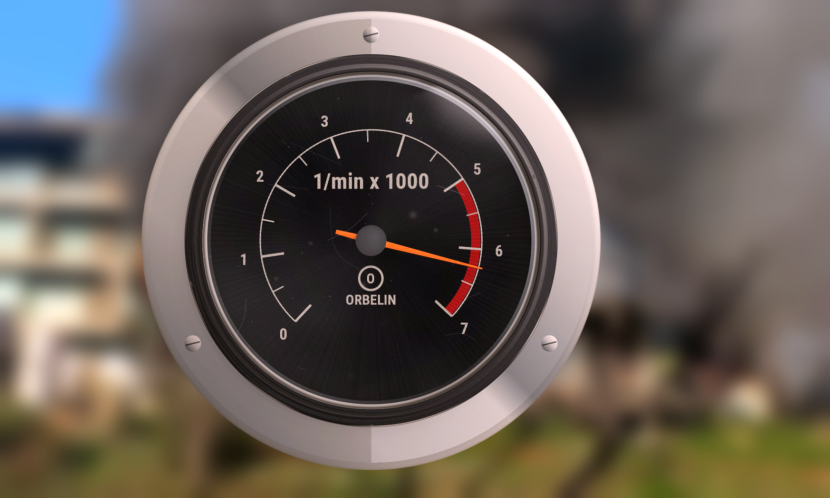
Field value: 6250
